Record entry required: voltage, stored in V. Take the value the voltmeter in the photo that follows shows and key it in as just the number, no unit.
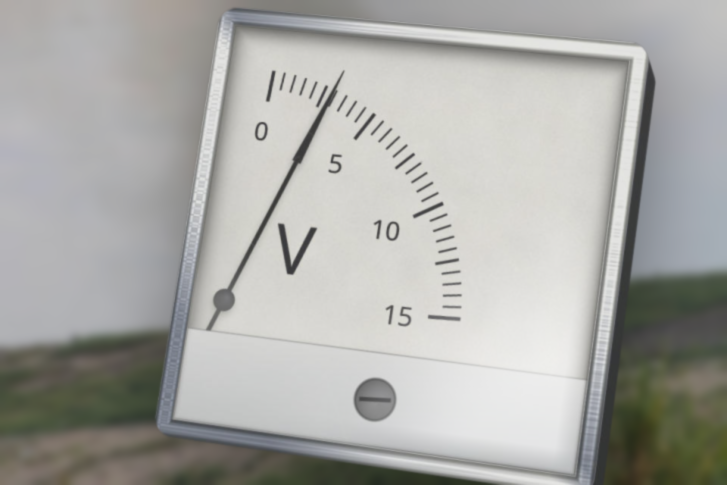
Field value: 3
